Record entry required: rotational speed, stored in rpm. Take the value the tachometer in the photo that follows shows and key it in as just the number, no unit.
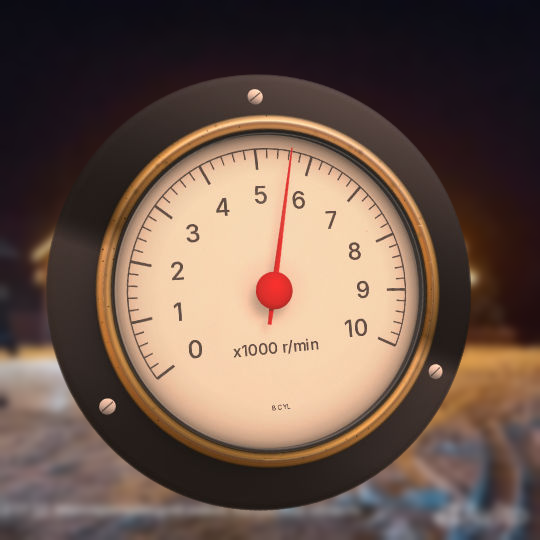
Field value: 5600
